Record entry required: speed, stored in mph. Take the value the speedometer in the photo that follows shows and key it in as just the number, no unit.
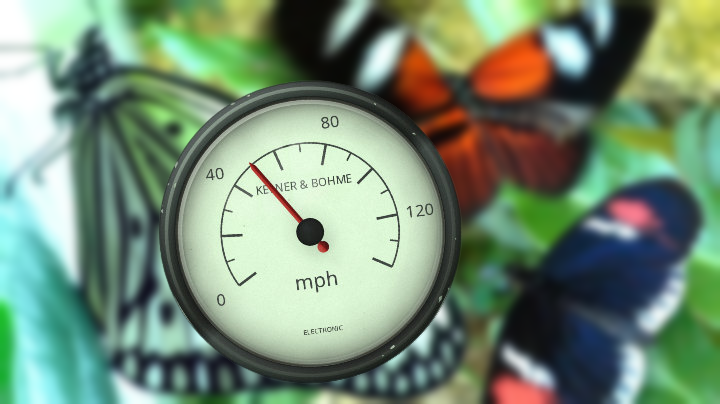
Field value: 50
